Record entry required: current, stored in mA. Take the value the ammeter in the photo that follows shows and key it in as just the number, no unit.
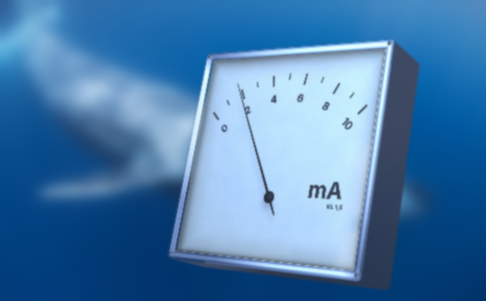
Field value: 2
